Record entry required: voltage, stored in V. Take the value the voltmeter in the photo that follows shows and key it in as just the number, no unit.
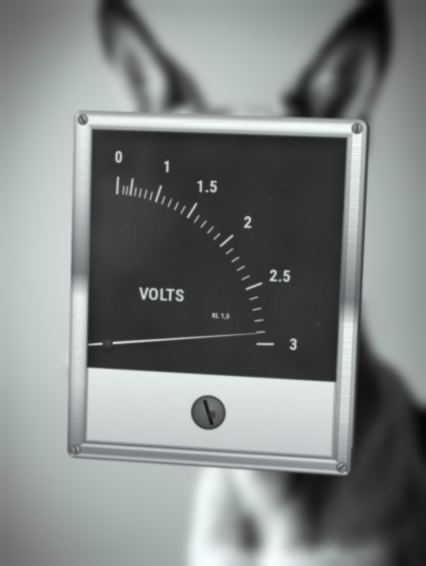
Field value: 2.9
